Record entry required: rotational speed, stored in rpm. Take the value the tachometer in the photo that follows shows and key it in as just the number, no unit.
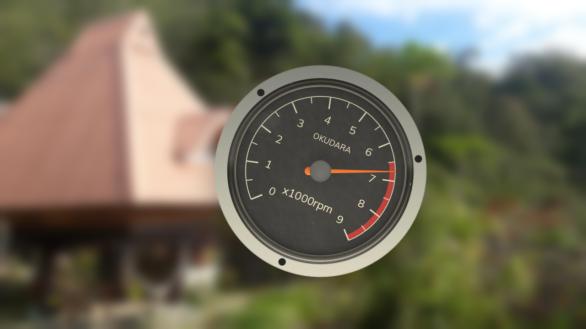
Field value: 6750
